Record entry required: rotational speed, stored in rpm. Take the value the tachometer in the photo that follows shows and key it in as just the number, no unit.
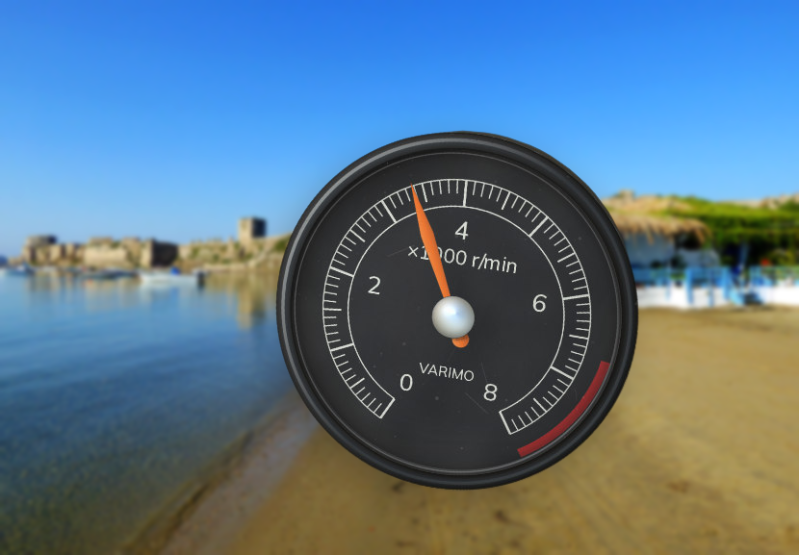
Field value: 3400
